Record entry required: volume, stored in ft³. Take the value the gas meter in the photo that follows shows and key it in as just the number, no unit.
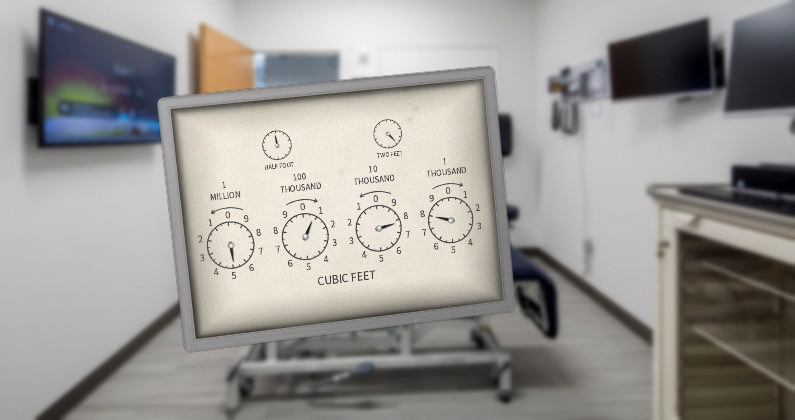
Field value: 507800
